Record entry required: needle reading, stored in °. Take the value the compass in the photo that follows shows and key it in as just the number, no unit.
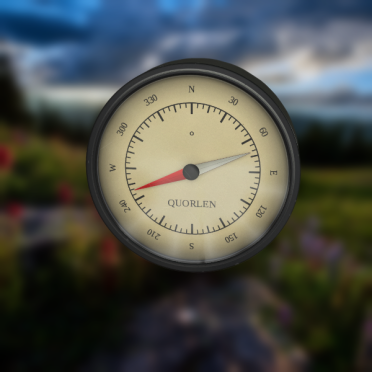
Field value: 250
